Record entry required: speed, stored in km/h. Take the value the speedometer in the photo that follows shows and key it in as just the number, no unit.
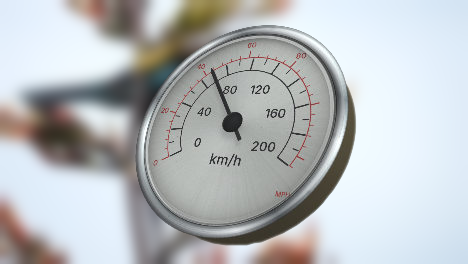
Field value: 70
